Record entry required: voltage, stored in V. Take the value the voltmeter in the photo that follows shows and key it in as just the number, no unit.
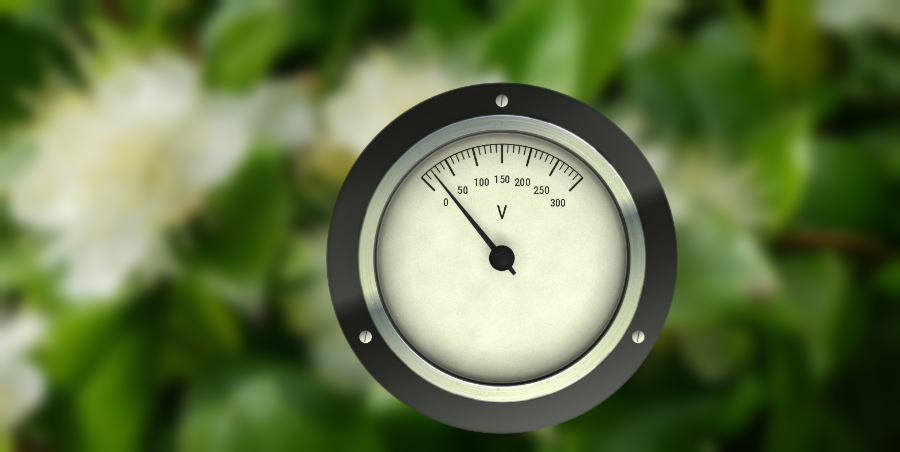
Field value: 20
